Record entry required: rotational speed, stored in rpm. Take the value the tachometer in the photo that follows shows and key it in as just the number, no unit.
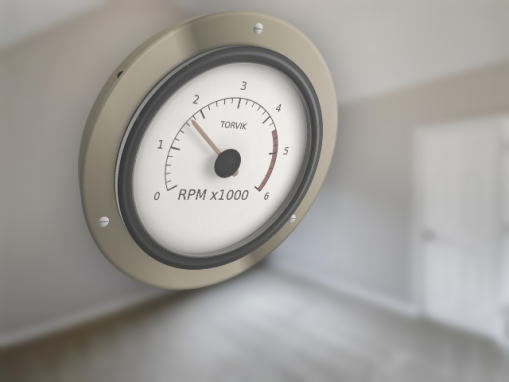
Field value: 1700
